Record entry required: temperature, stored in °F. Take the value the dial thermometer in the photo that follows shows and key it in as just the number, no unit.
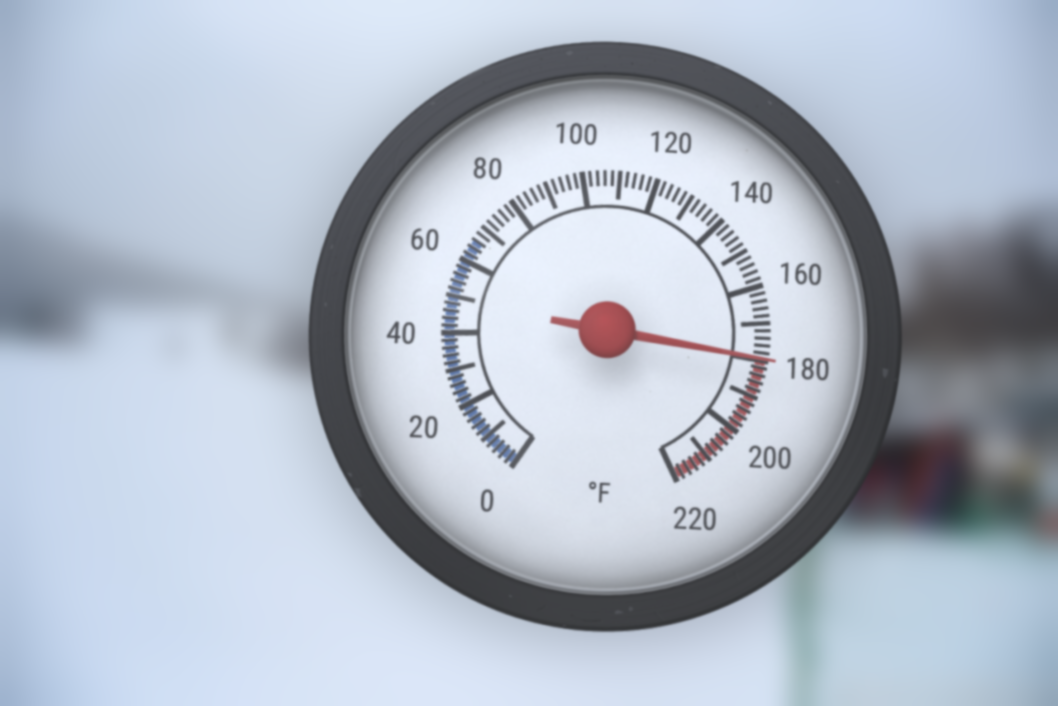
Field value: 180
